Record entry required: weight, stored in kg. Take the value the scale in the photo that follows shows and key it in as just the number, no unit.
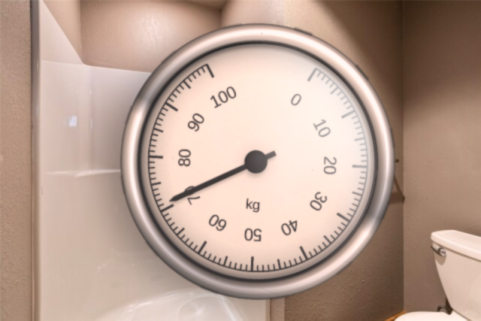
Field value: 71
